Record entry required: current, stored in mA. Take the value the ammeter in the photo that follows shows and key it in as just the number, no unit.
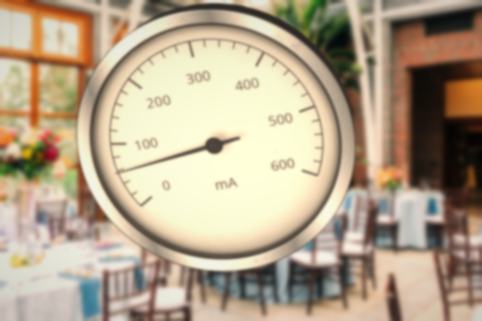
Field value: 60
